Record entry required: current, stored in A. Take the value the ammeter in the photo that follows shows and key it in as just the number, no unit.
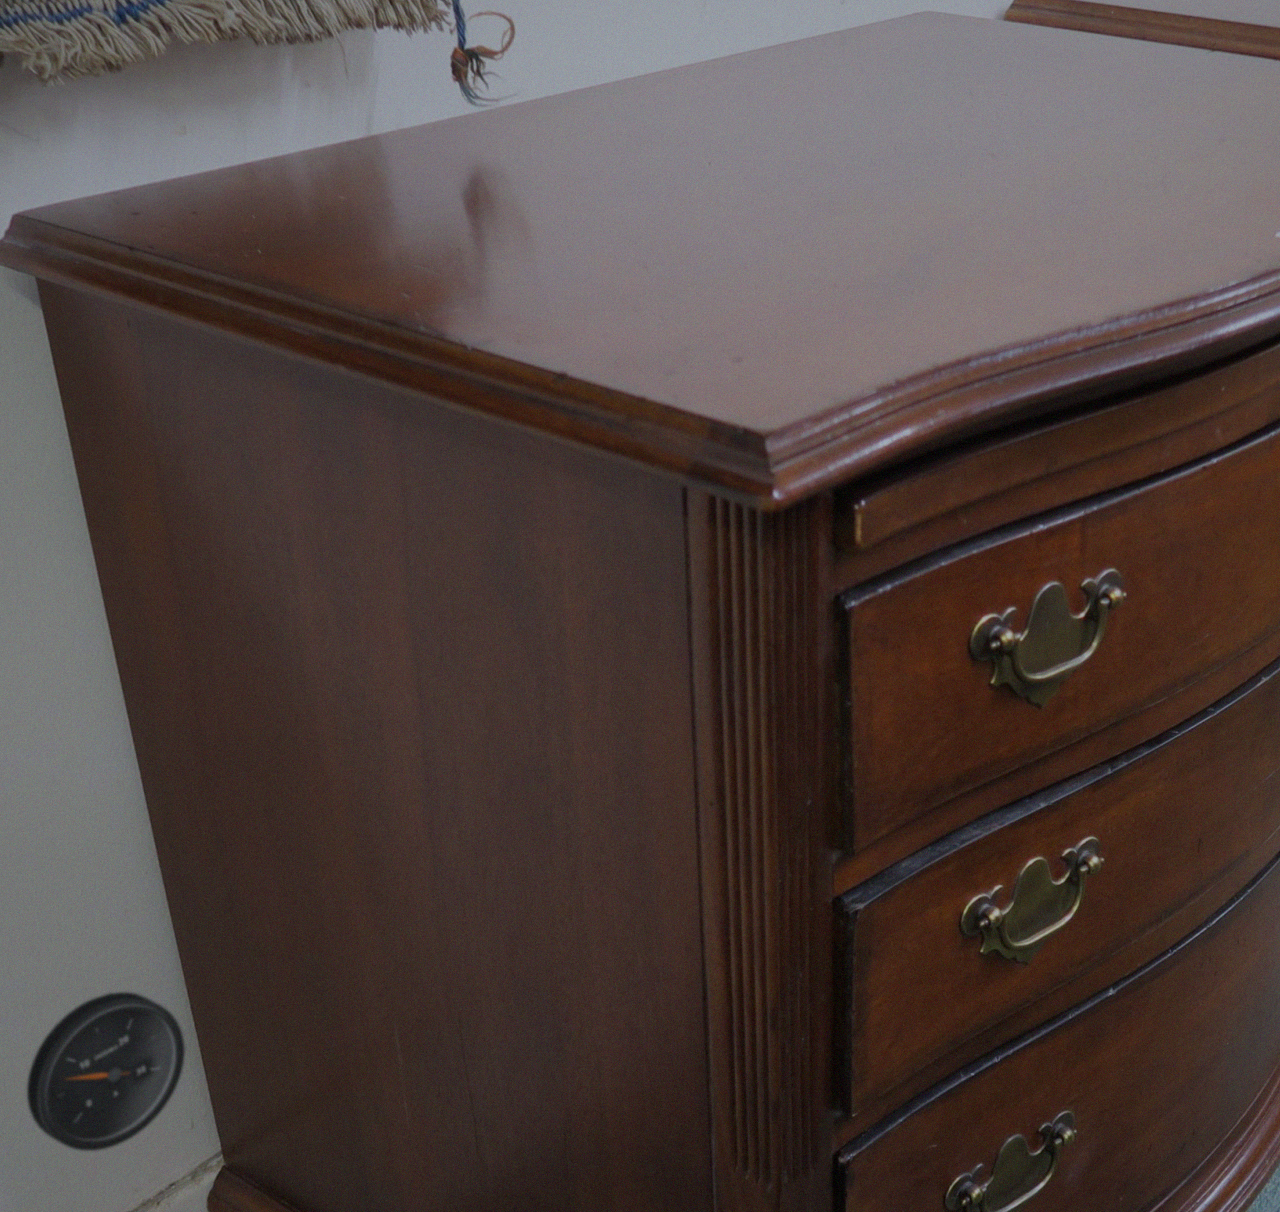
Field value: 7.5
